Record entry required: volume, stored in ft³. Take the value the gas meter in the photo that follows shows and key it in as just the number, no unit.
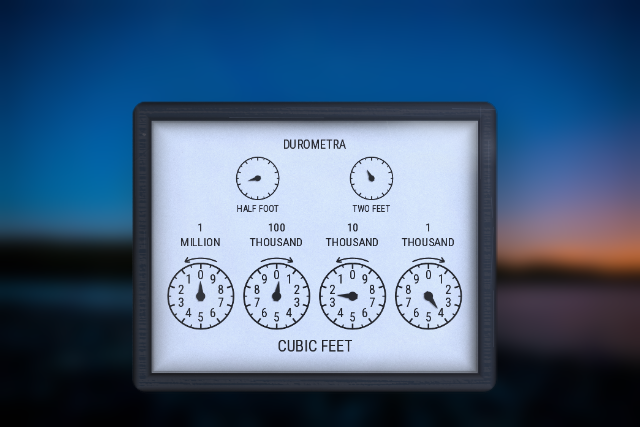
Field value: 2400
